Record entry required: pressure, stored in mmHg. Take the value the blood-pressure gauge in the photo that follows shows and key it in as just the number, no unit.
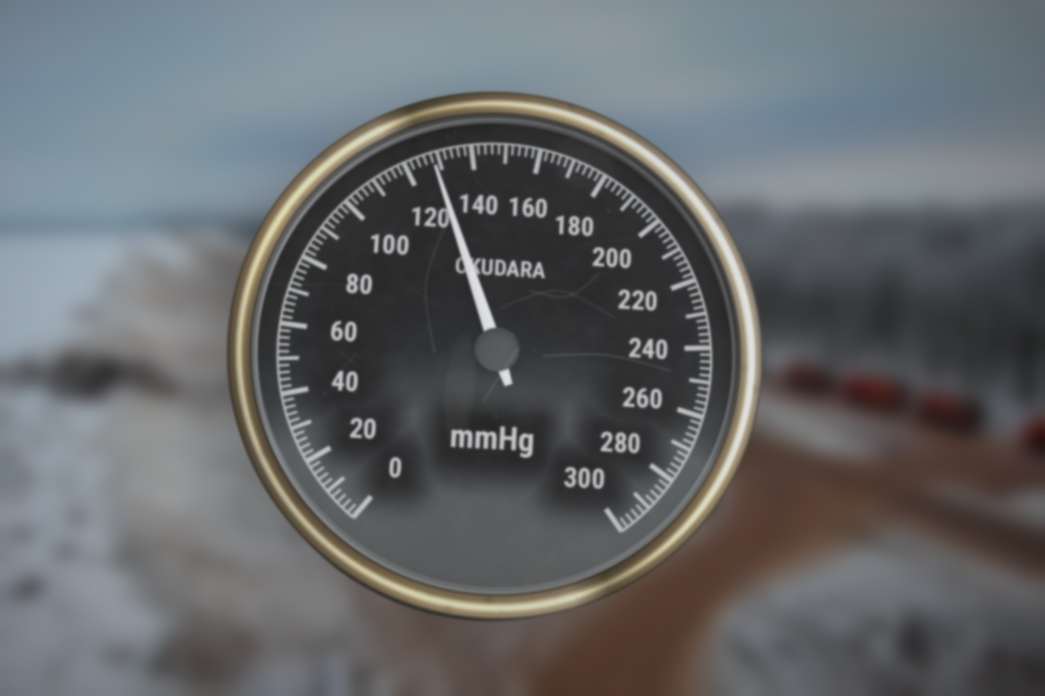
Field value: 128
